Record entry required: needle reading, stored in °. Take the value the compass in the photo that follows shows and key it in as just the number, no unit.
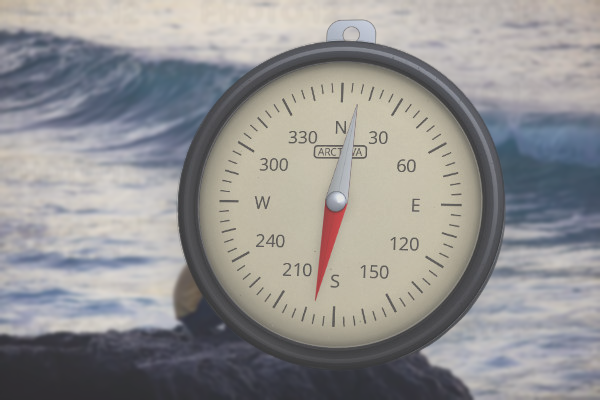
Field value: 190
